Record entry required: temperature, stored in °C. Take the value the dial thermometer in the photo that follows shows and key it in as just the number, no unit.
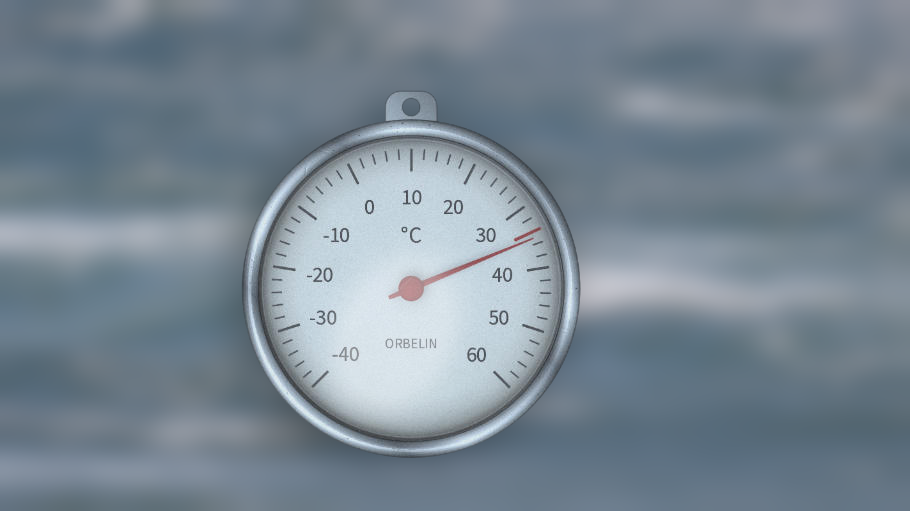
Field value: 35
